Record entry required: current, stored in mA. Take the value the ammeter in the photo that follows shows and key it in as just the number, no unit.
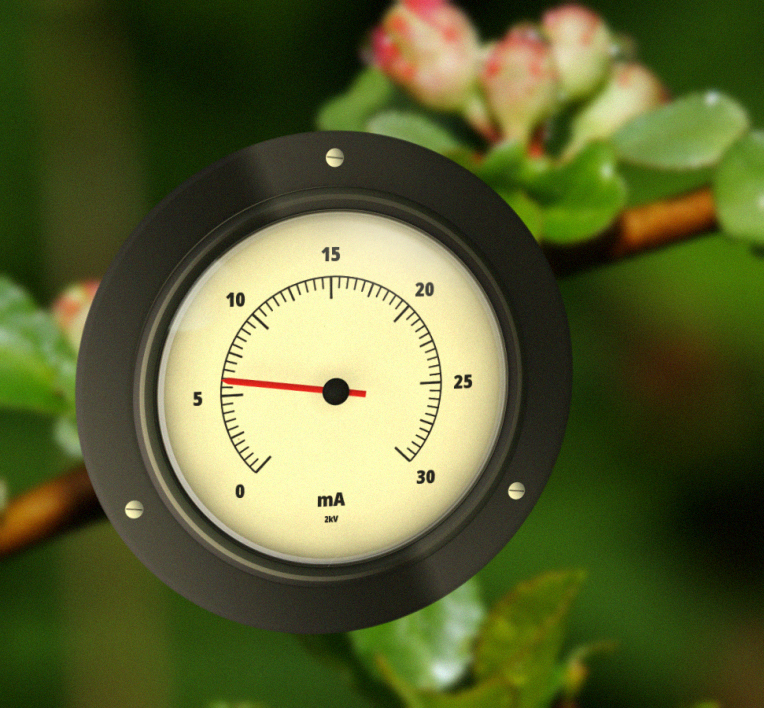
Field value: 6
